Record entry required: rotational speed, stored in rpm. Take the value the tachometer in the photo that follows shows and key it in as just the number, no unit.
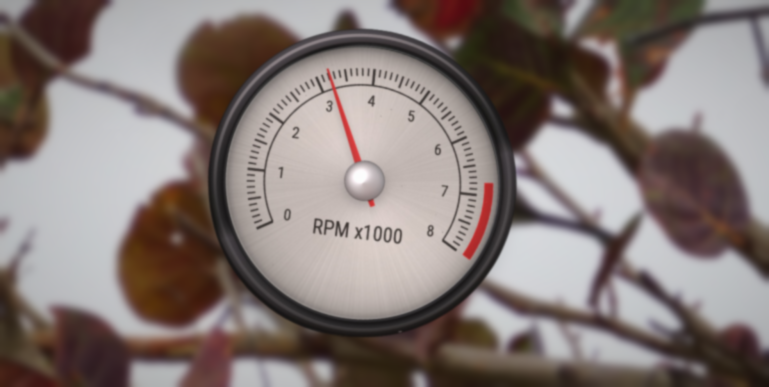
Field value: 3200
